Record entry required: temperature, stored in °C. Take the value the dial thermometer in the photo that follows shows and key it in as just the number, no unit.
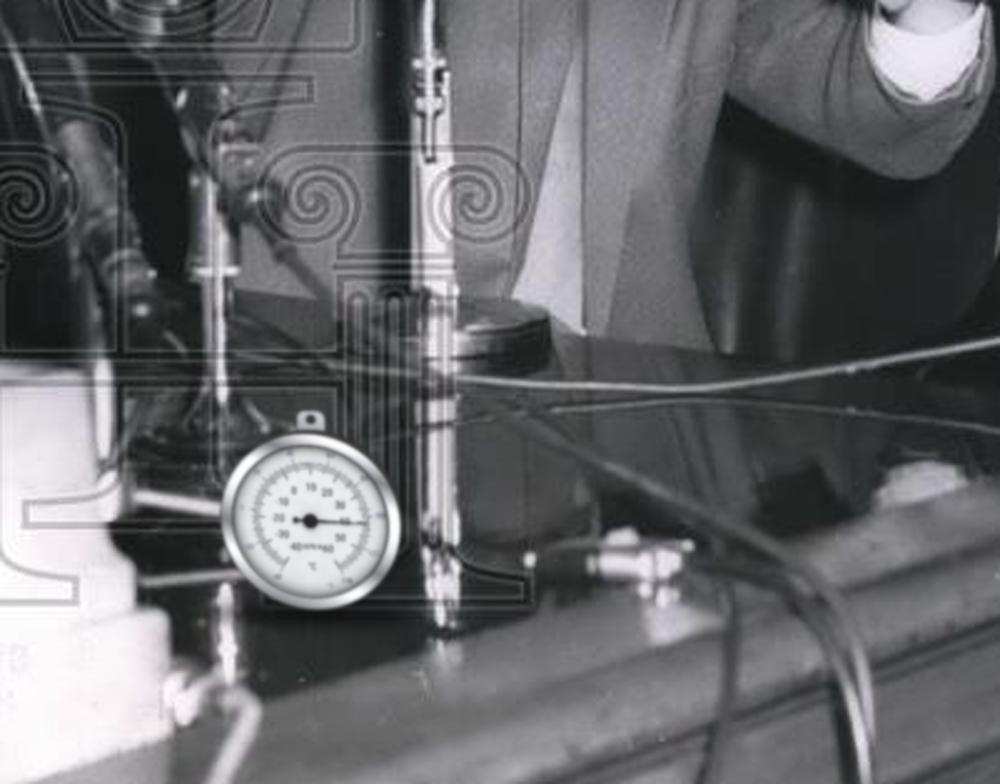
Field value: 40
